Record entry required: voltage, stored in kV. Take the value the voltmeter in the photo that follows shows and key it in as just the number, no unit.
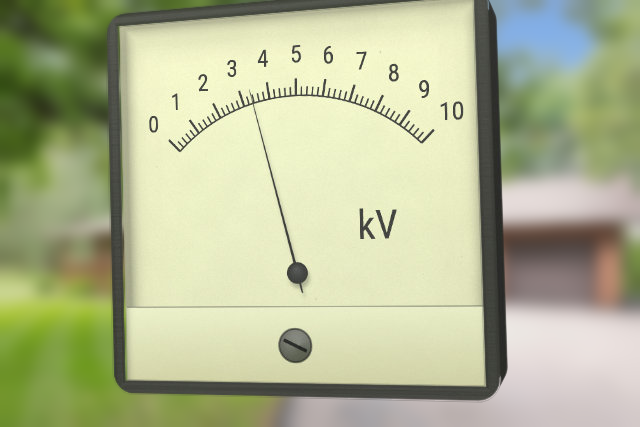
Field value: 3.4
